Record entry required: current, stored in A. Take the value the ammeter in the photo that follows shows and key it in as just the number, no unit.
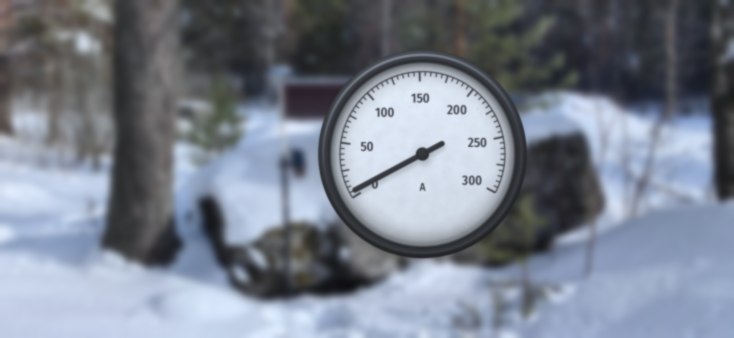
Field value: 5
